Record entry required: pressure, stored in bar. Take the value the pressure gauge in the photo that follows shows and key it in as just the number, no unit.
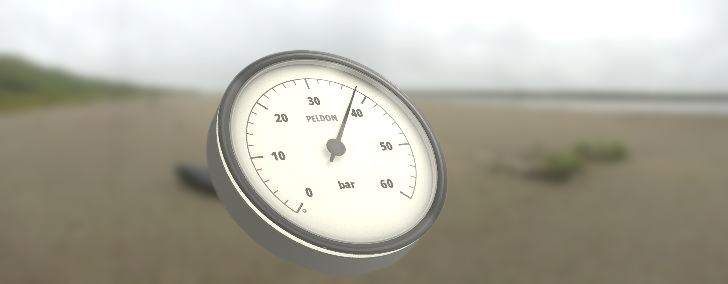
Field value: 38
